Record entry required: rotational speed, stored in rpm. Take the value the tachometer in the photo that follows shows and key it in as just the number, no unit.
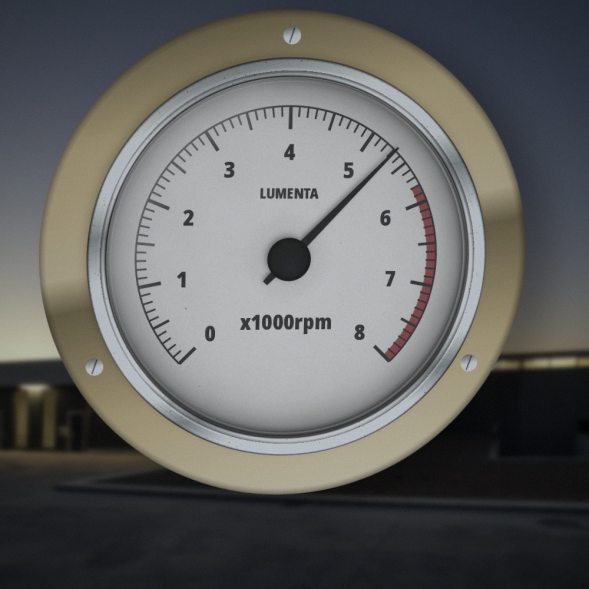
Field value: 5300
